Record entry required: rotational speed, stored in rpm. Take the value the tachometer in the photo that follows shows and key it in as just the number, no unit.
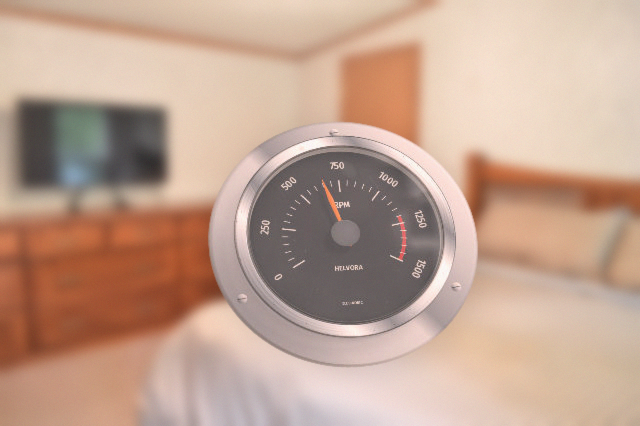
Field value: 650
